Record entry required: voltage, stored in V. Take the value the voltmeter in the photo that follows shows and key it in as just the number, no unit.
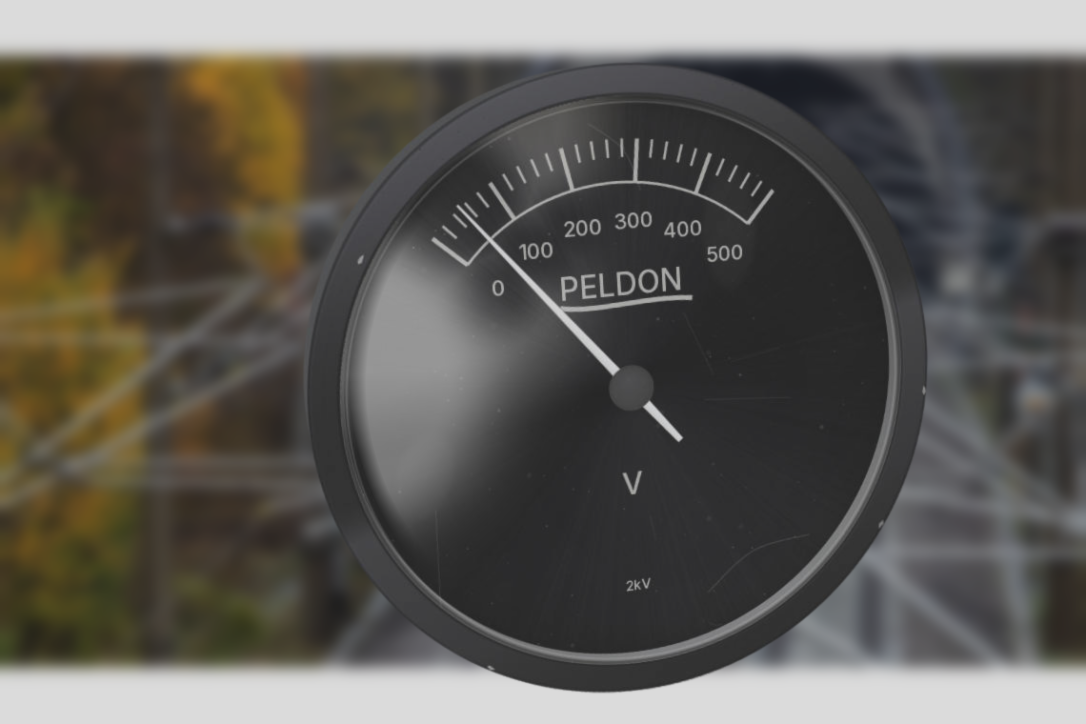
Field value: 50
